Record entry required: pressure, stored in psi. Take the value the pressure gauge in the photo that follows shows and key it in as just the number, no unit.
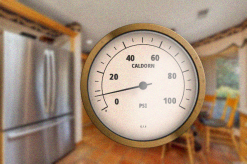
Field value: 7.5
